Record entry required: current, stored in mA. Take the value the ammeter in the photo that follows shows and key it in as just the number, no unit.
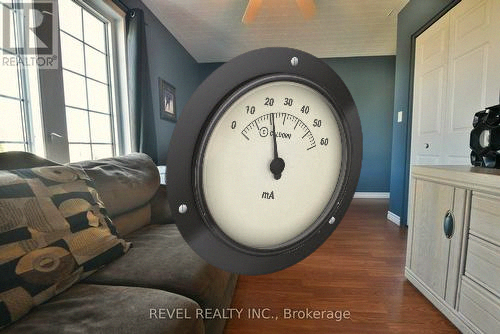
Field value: 20
